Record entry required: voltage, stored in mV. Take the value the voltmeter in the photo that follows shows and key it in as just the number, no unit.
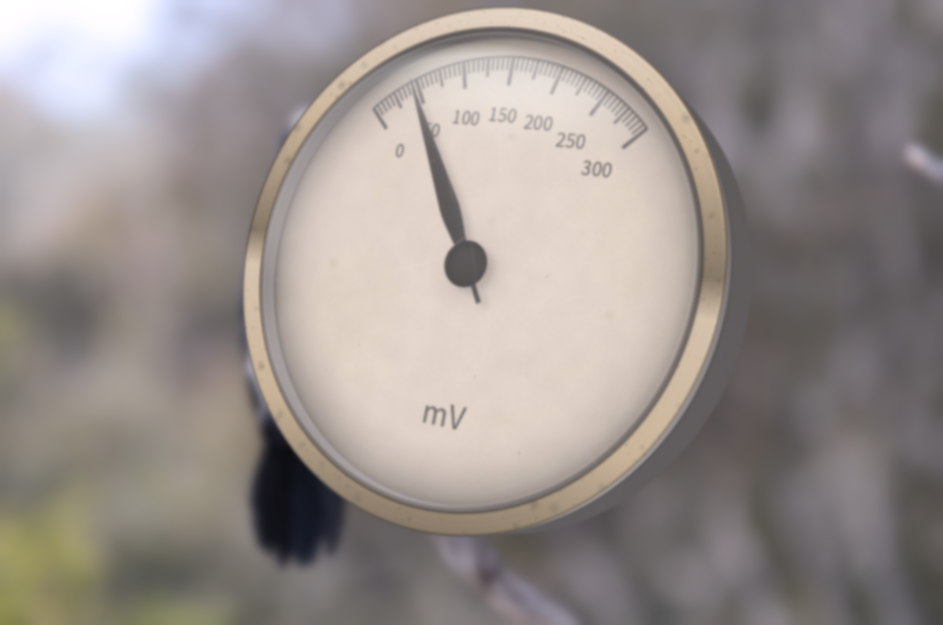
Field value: 50
